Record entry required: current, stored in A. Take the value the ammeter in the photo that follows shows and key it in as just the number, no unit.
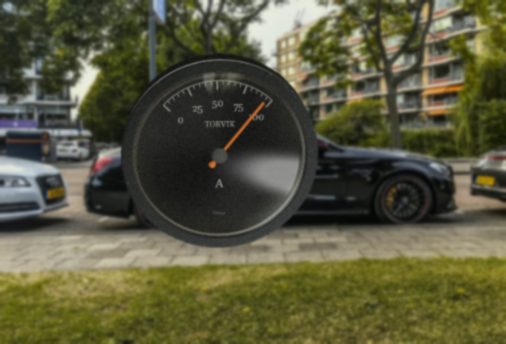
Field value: 95
